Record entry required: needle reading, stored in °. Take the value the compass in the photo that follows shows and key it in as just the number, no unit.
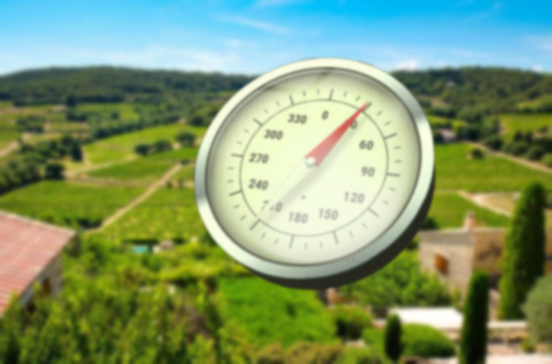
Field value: 30
